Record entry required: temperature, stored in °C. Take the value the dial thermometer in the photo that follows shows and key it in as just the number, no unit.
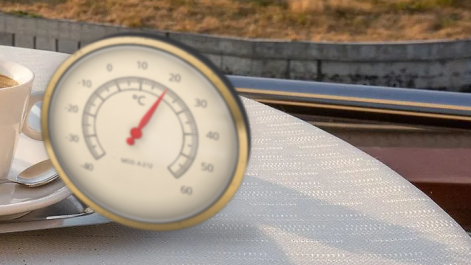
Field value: 20
